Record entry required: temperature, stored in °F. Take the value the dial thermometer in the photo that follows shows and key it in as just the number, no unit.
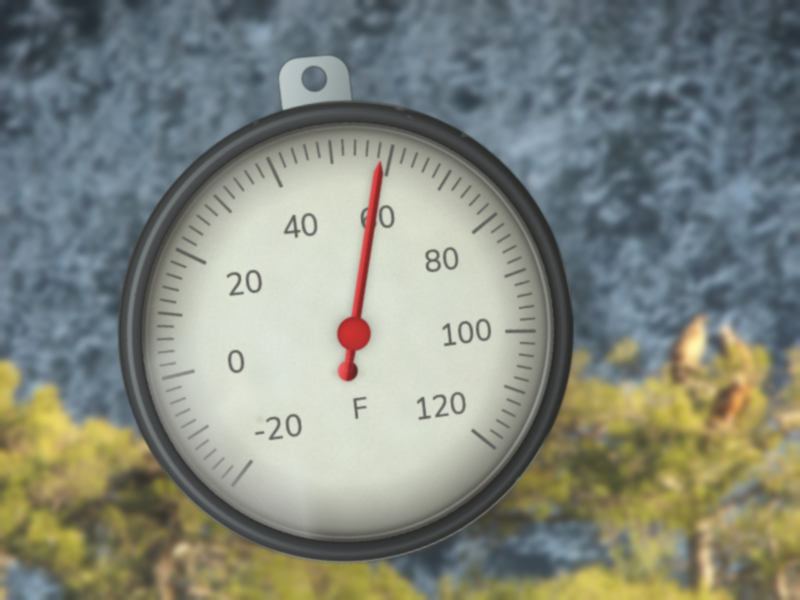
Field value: 58
